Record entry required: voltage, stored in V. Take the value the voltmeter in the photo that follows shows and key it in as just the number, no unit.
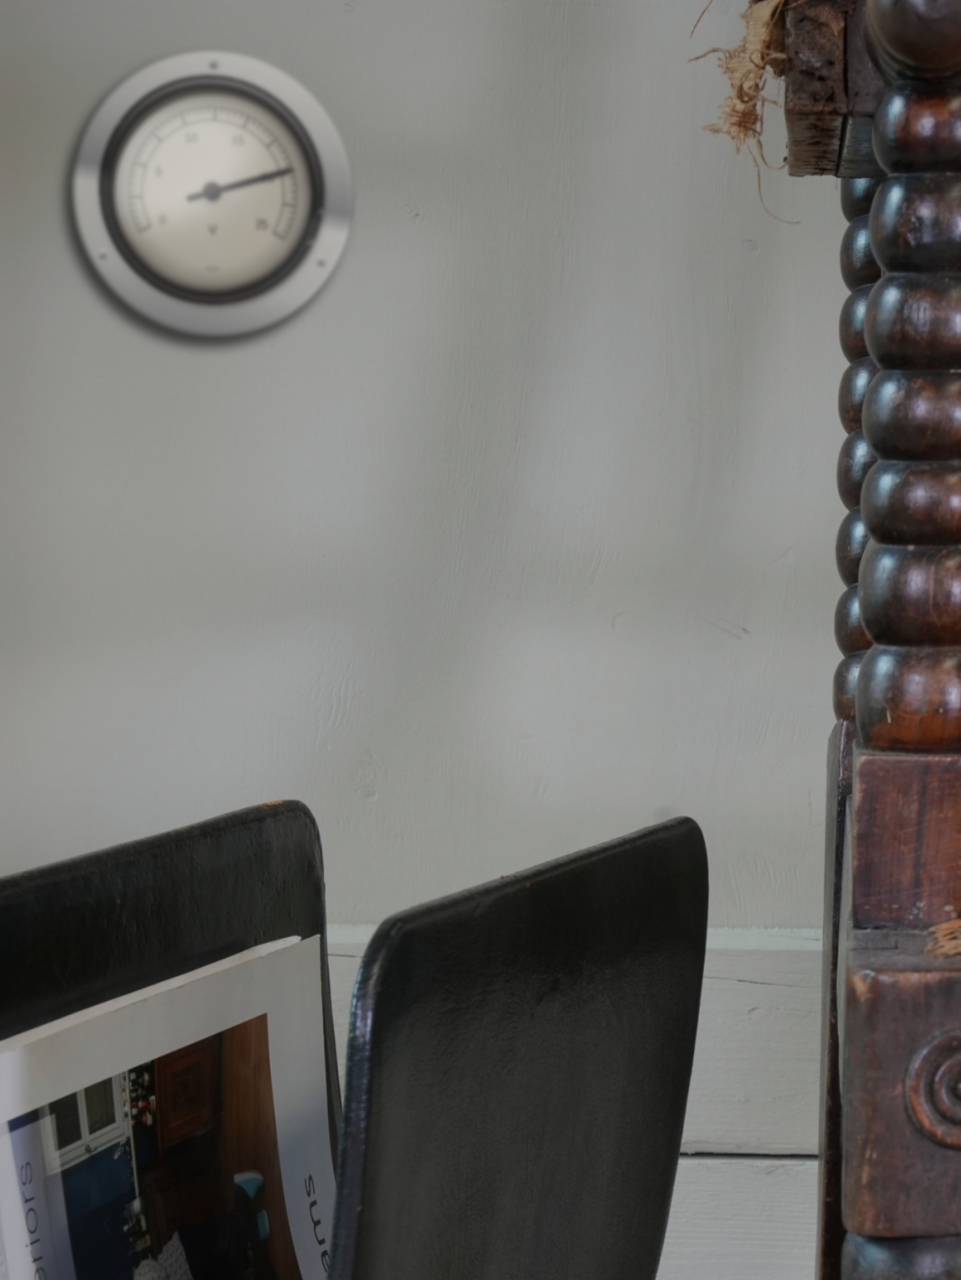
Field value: 20
